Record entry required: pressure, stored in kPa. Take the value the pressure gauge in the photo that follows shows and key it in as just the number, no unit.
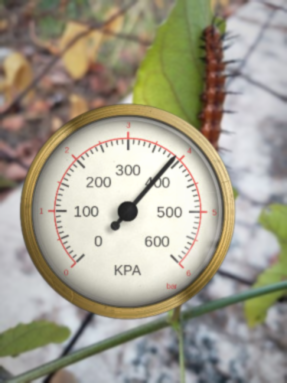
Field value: 390
